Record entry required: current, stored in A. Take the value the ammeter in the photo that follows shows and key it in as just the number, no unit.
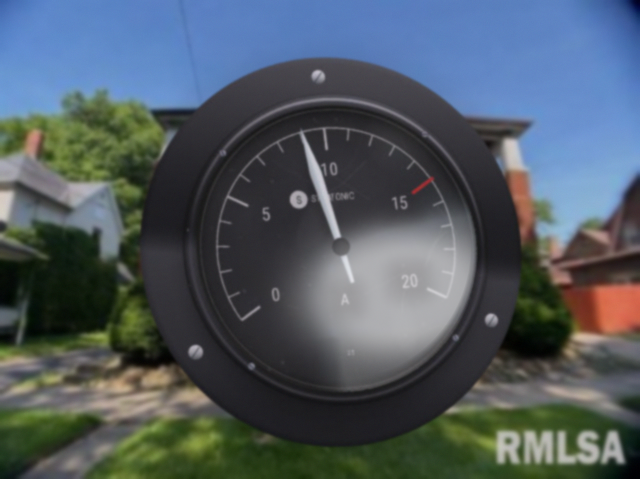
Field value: 9
